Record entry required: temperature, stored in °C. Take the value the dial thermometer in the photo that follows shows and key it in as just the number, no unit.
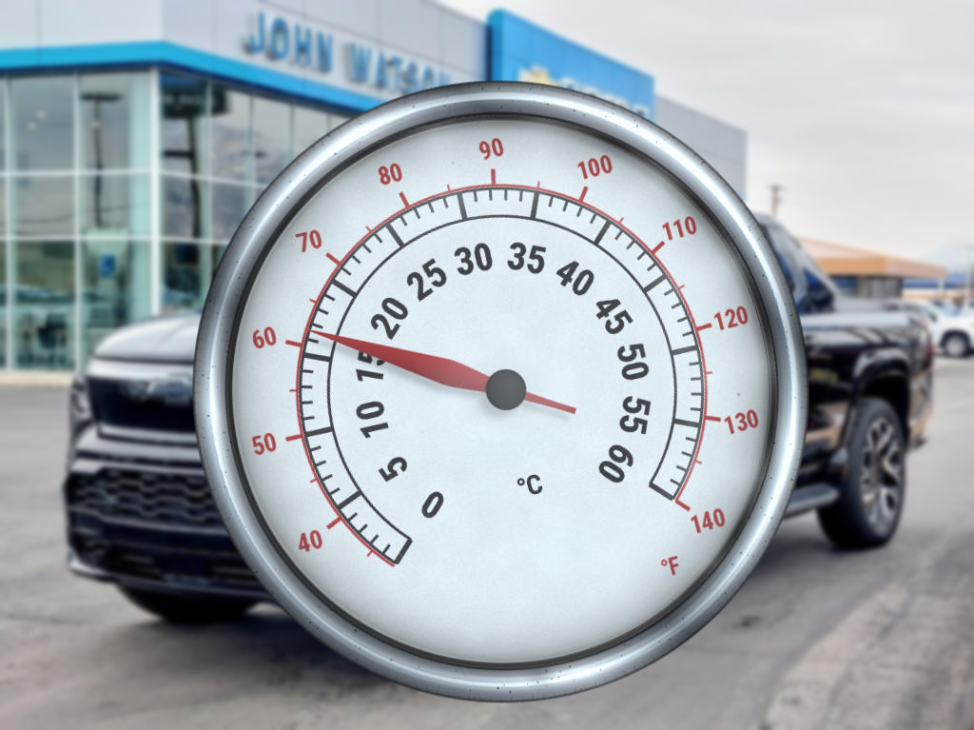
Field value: 16.5
